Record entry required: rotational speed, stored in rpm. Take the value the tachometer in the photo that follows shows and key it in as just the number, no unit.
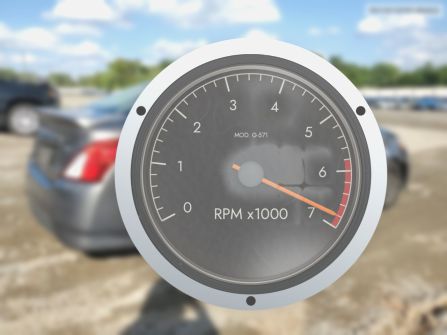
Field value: 6800
